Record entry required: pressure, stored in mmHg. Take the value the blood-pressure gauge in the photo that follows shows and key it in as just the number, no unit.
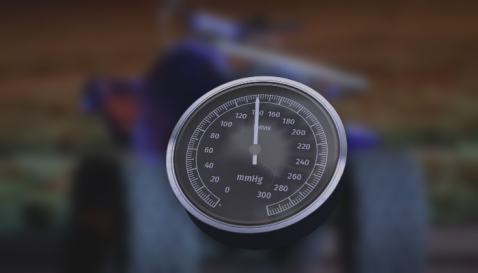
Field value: 140
